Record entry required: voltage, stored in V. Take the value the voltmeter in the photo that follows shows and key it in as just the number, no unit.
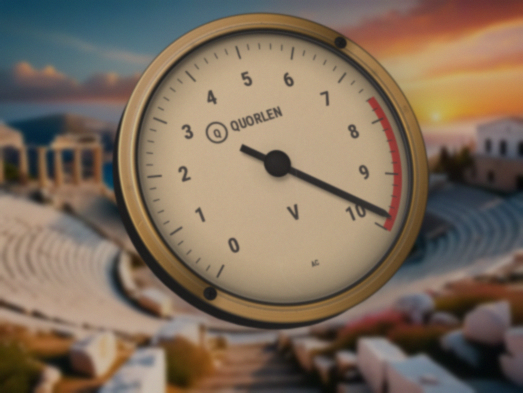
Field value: 9.8
